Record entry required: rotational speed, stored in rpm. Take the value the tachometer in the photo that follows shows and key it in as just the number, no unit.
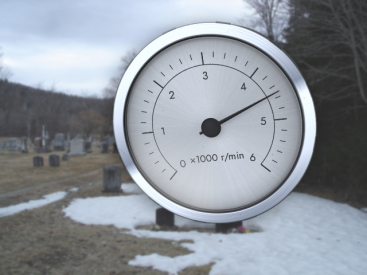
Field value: 4500
